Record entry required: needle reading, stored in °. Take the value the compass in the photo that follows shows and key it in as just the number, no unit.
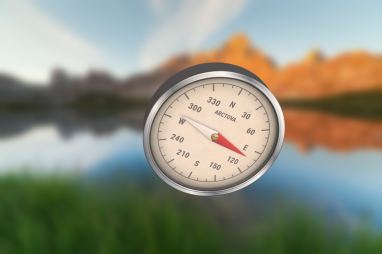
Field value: 100
